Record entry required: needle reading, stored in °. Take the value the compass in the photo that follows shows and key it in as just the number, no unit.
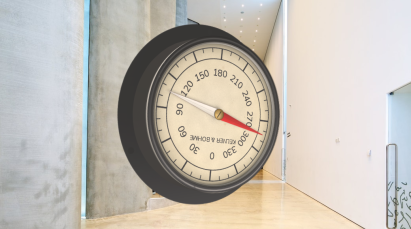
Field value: 285
